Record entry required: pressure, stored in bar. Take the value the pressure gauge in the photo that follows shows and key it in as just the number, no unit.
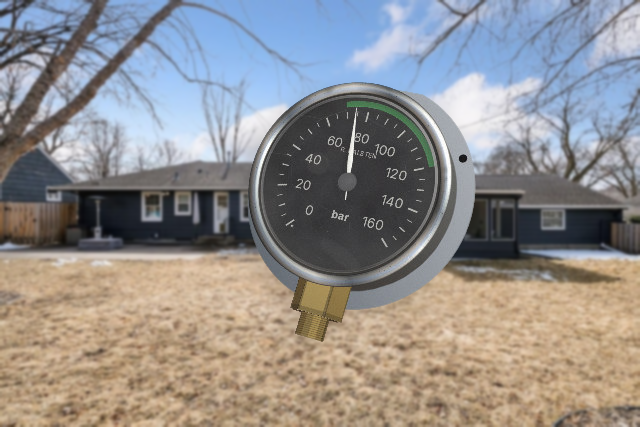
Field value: 75
